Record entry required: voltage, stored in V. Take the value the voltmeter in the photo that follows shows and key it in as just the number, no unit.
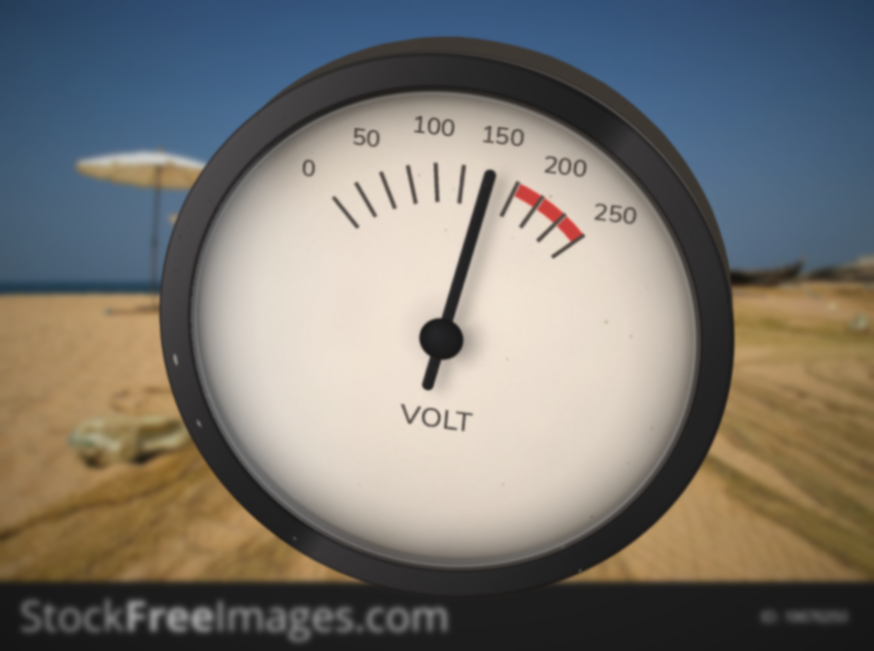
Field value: 150
